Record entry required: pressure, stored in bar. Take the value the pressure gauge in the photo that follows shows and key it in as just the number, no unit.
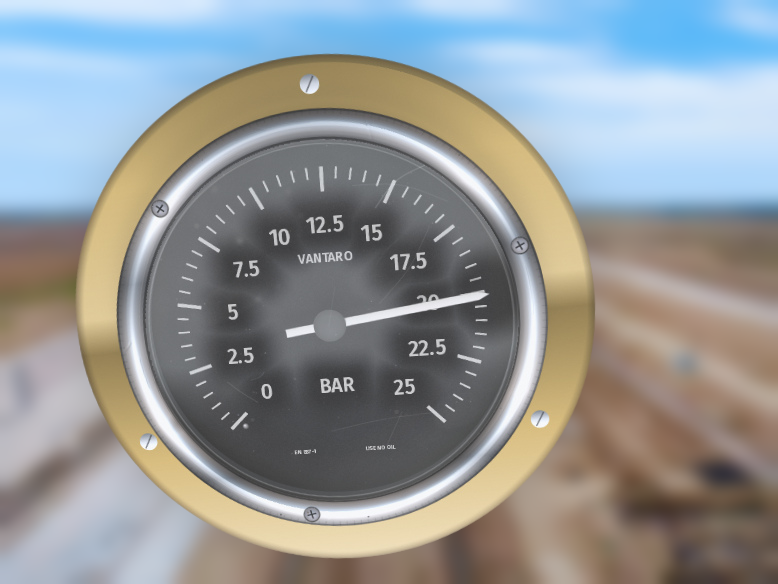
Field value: 20
